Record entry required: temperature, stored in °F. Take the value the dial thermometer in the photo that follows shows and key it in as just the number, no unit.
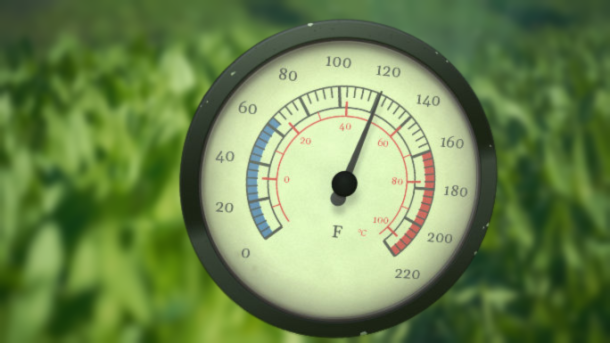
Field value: 120
